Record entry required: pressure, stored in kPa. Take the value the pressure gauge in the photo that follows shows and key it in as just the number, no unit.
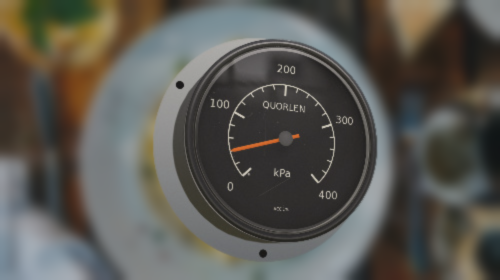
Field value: 40
